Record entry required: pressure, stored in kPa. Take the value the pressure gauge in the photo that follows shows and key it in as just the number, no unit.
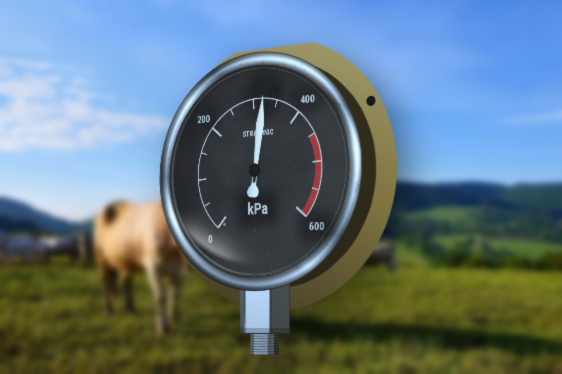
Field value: 325
